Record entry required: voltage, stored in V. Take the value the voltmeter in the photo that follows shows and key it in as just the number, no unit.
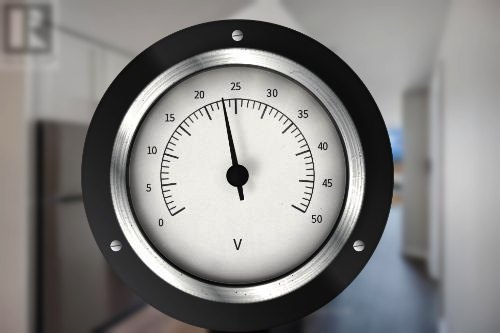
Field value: 23
